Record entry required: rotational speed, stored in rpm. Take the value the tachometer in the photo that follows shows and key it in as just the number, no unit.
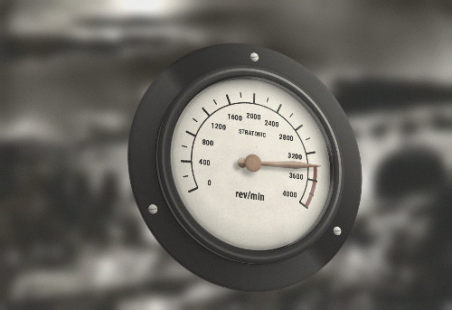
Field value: 3400
